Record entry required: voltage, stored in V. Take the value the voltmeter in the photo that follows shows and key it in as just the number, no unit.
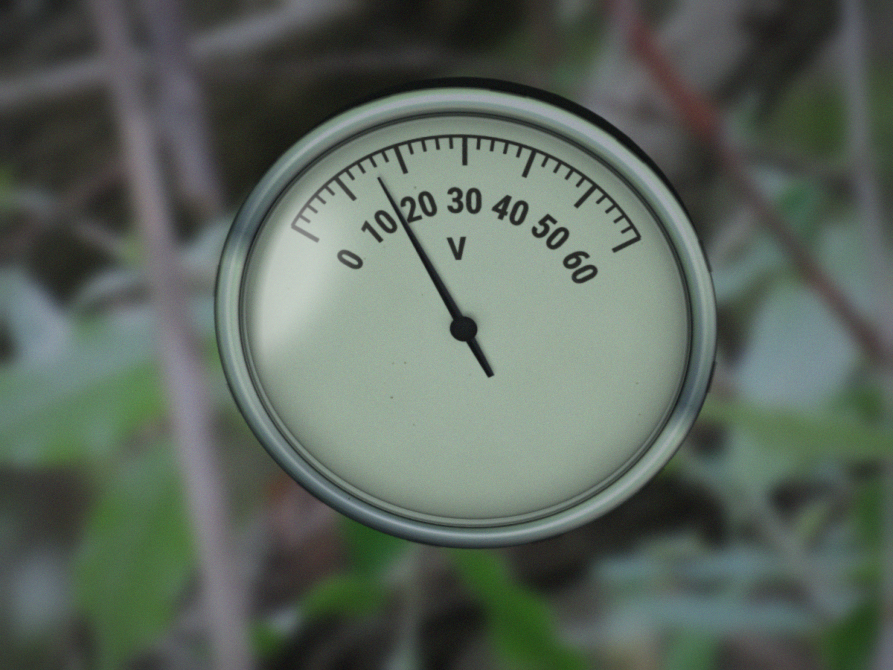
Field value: 16
